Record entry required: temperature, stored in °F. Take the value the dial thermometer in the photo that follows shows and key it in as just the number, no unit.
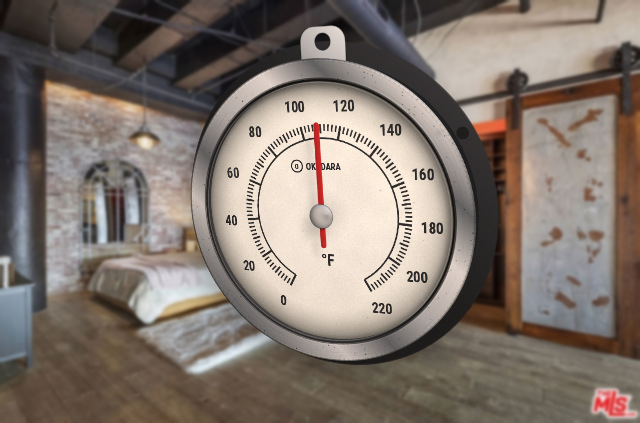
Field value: 110
